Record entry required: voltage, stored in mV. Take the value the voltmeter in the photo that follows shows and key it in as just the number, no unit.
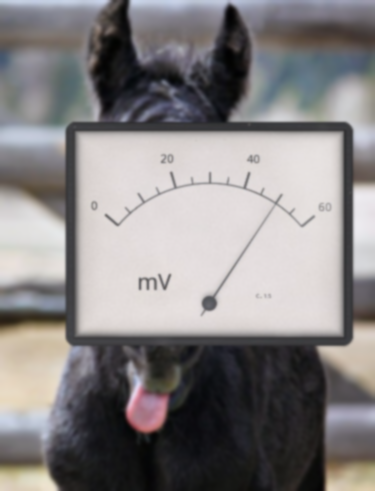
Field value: 50
